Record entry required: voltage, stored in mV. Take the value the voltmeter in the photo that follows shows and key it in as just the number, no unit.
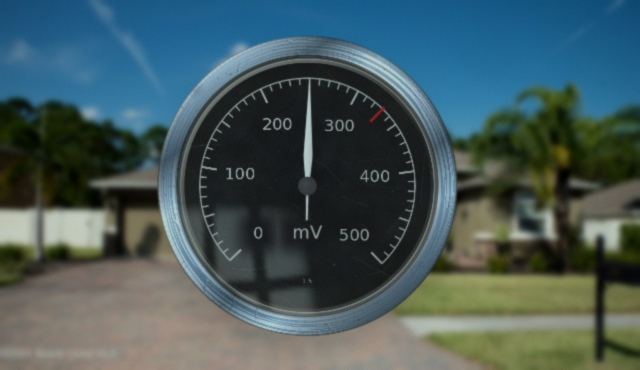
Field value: 250
